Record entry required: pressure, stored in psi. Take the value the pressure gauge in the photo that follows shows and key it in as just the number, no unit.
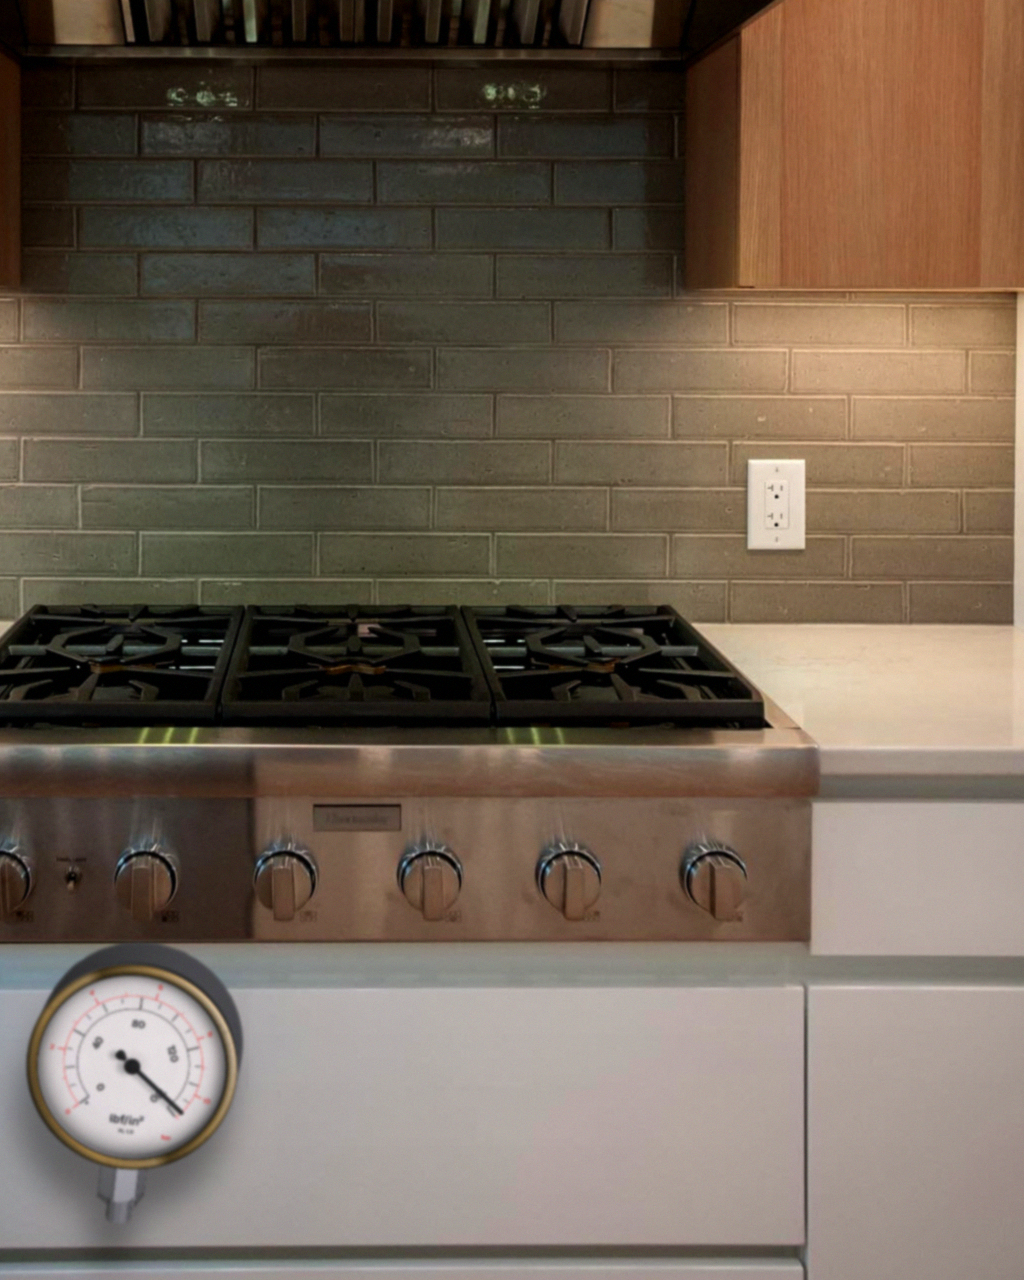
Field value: 155
